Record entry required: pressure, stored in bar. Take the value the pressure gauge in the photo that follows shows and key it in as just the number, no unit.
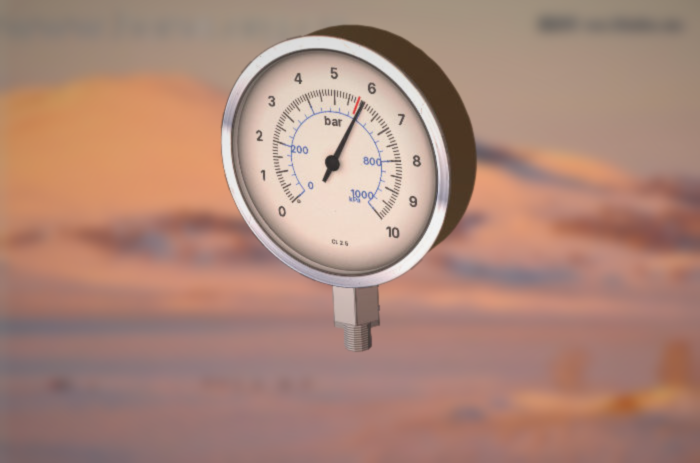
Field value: 6
